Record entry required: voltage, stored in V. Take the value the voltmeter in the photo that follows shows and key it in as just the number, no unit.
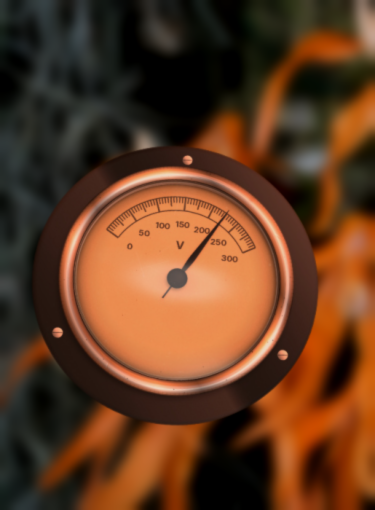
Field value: 225
